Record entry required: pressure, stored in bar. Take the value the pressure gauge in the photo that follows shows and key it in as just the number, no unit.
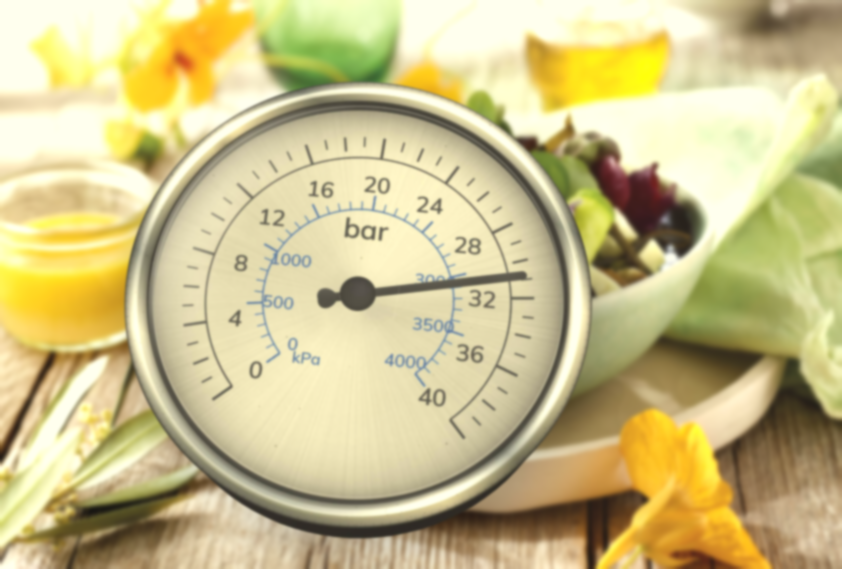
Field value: 31
